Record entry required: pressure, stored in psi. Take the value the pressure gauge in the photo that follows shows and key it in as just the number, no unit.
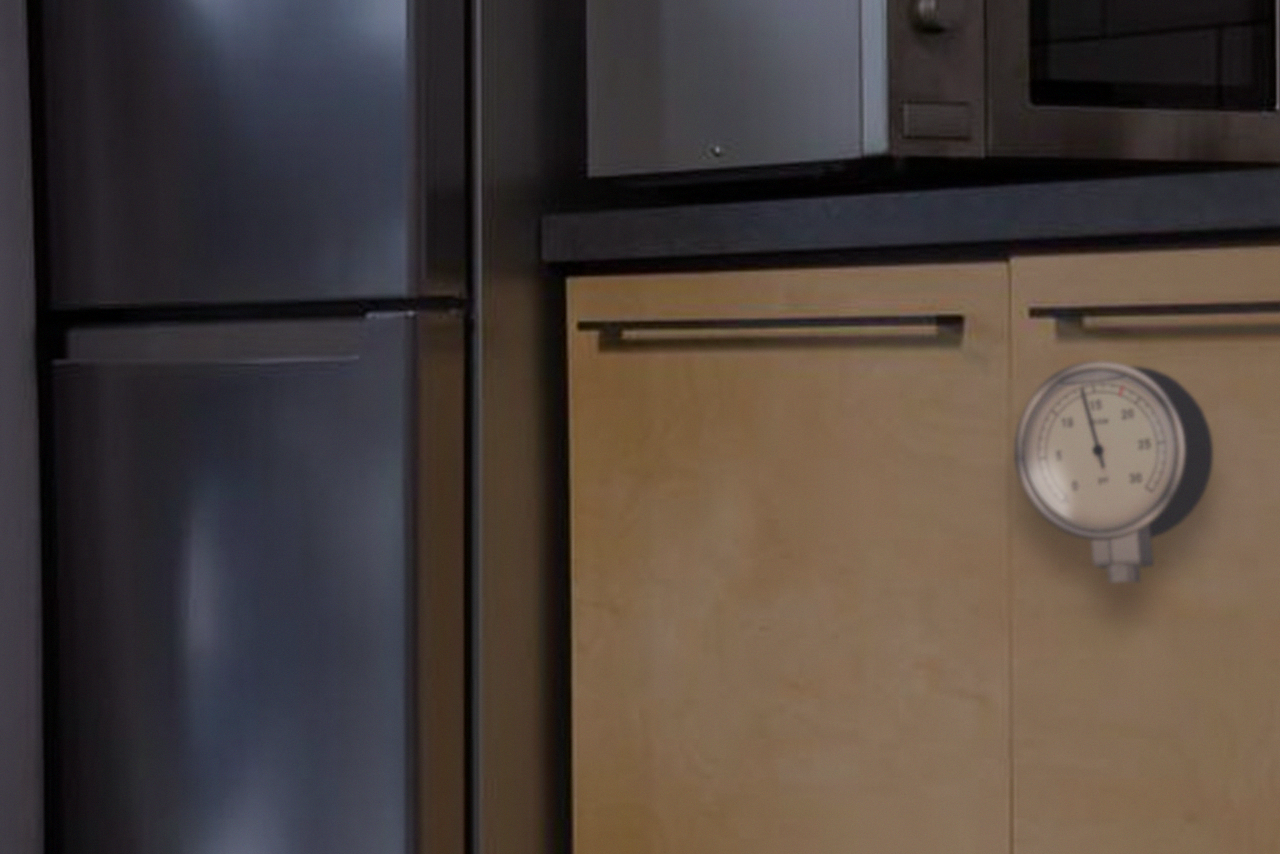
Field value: 14
